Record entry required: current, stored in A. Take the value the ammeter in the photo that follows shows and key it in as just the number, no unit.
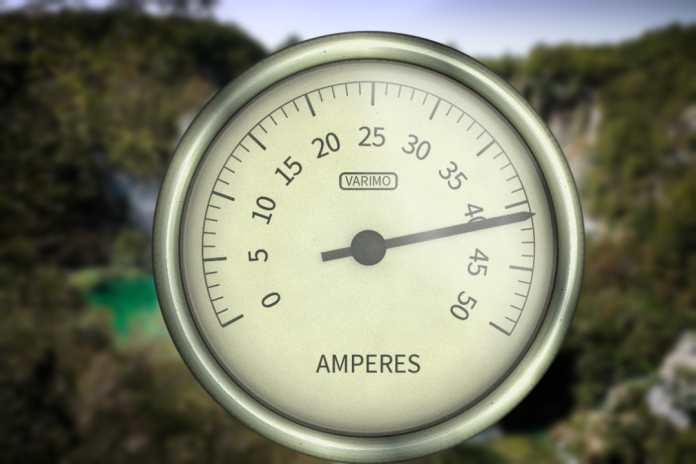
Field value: 41
